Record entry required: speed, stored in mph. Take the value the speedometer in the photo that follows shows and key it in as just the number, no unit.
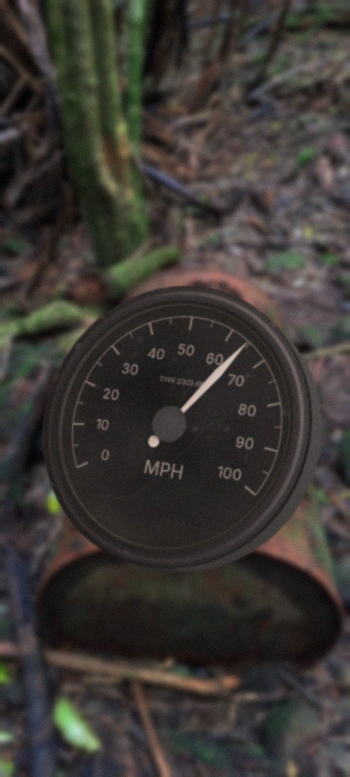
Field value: 65
